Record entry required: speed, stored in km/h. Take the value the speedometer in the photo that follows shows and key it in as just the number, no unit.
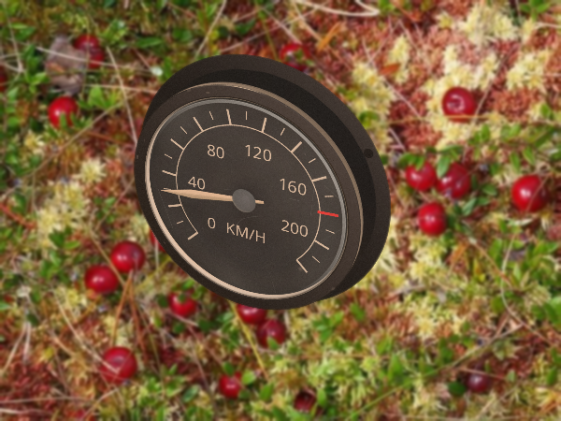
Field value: 30
